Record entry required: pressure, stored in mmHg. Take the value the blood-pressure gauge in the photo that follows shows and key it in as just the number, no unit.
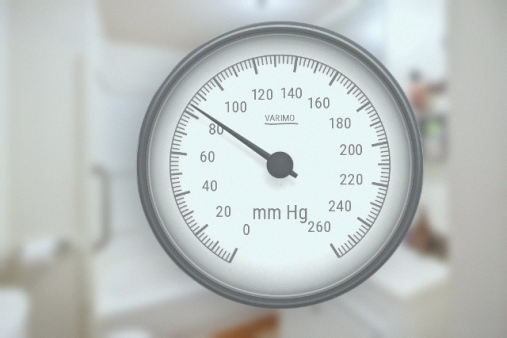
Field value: 84
